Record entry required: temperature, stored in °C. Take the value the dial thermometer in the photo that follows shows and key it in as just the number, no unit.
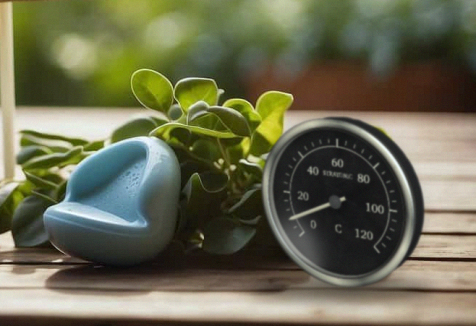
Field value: 8
